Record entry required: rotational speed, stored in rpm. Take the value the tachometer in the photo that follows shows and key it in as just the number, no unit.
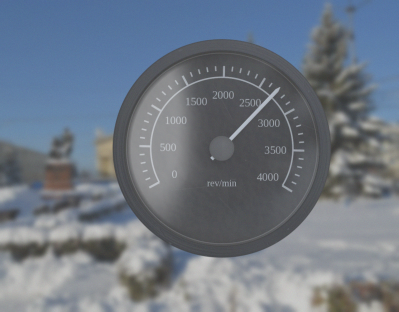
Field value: 2700
